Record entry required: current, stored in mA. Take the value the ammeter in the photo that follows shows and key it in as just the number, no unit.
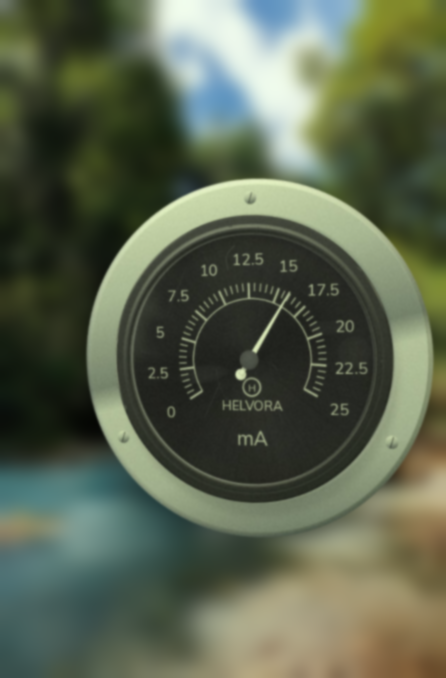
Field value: 16
